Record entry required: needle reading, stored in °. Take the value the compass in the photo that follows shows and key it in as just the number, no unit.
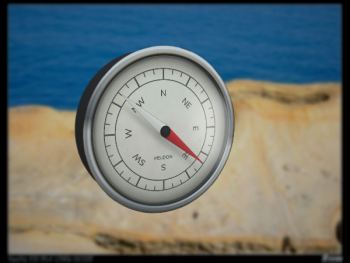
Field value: 130
